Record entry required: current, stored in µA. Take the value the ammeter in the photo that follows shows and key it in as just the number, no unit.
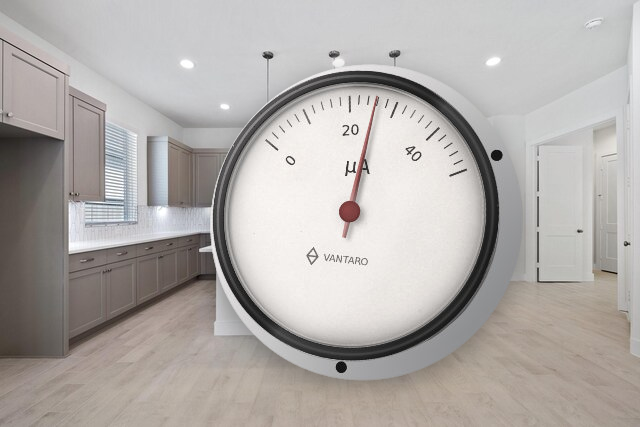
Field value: 26
